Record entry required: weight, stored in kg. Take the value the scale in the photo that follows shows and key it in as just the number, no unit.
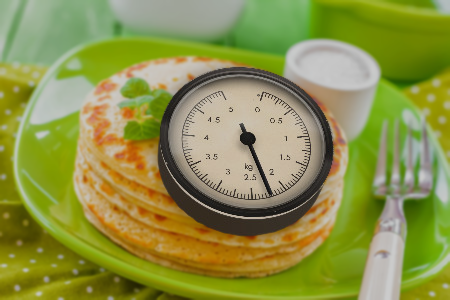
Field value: 2.25
